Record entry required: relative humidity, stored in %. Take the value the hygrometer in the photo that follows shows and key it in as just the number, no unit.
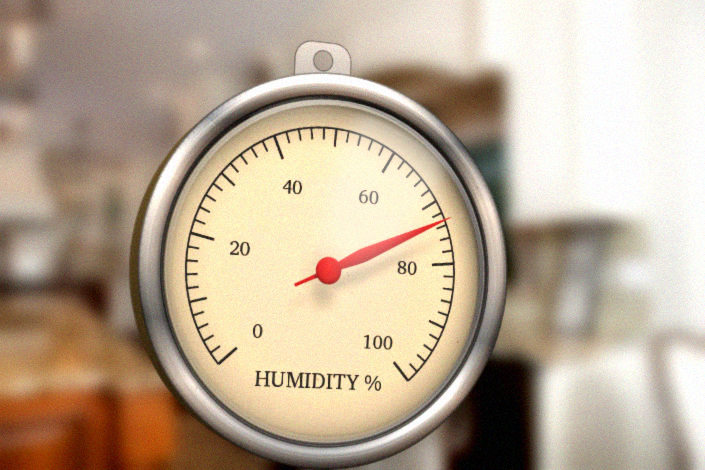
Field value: 73
